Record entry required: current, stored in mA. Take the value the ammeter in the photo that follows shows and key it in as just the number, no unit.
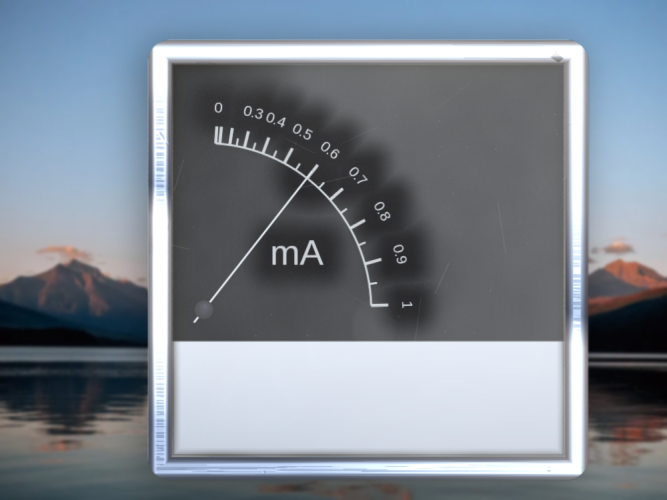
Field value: 0.6
